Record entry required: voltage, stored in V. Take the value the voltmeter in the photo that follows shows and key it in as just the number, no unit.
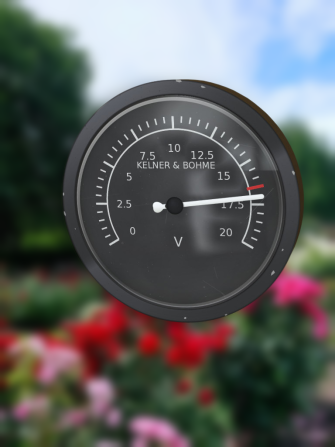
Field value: 17
